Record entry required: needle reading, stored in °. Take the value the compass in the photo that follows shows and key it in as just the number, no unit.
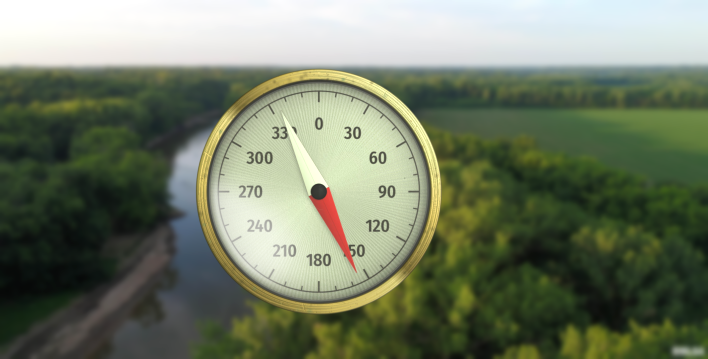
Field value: 155
